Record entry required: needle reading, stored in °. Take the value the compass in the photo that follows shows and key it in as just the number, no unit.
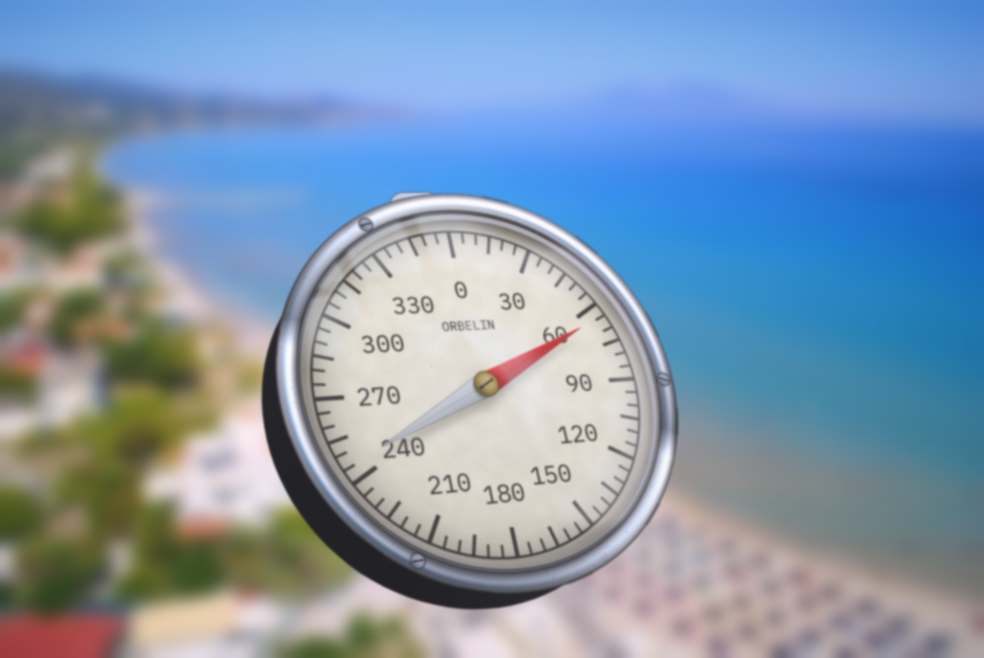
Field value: 65
